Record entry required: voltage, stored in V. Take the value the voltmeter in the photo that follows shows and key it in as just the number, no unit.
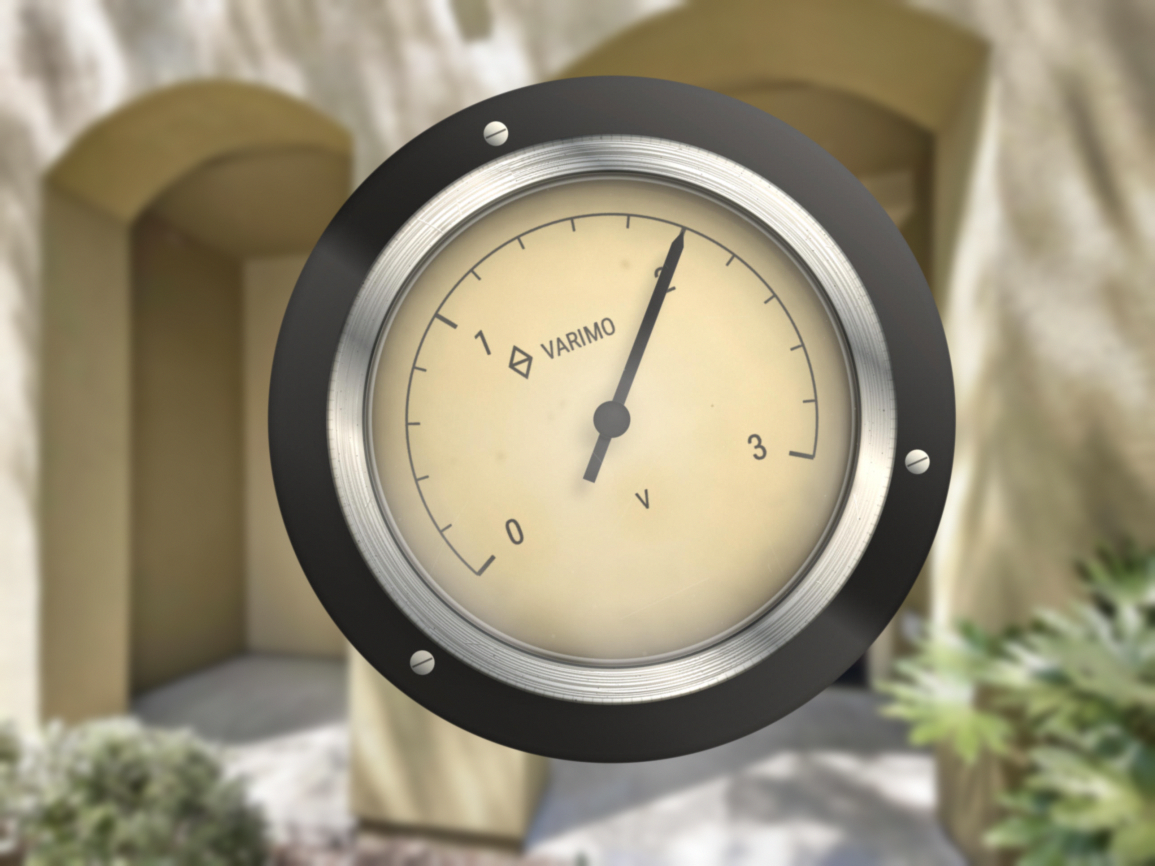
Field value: 2
